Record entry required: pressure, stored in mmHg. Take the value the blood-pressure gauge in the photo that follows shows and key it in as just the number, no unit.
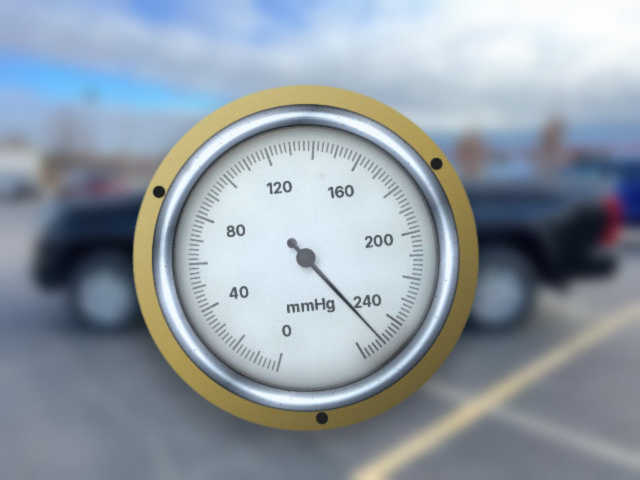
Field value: 250
